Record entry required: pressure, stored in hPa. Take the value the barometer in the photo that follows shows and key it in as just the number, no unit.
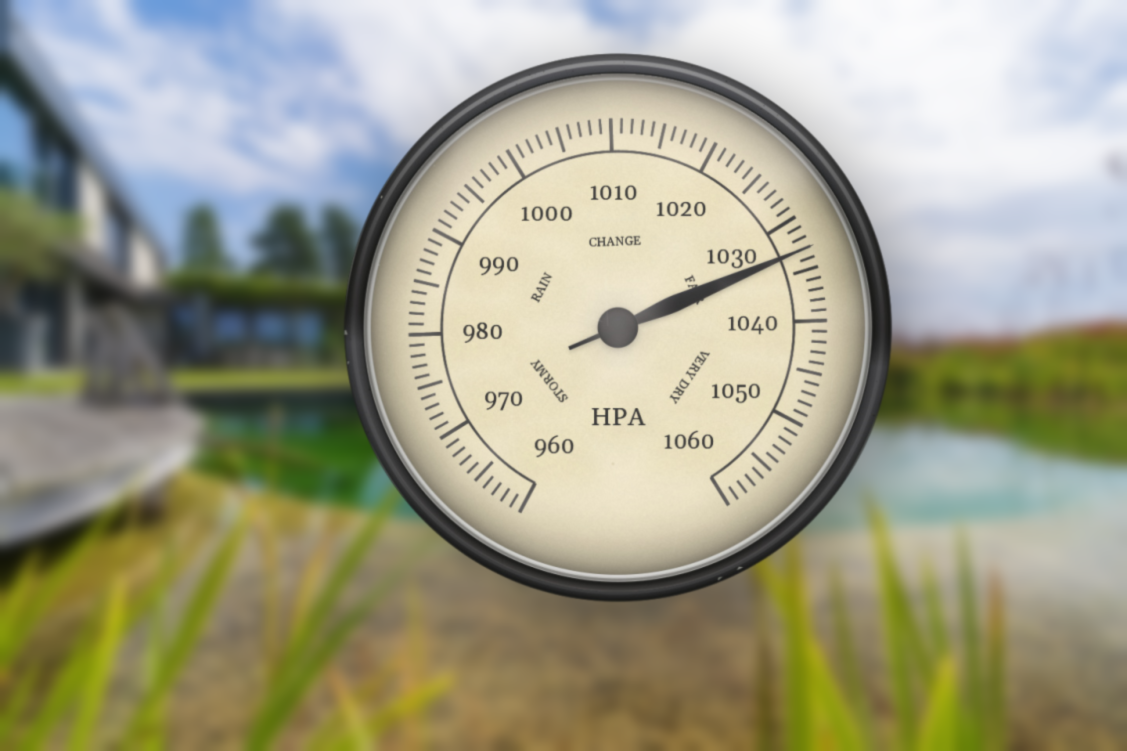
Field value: 1033
